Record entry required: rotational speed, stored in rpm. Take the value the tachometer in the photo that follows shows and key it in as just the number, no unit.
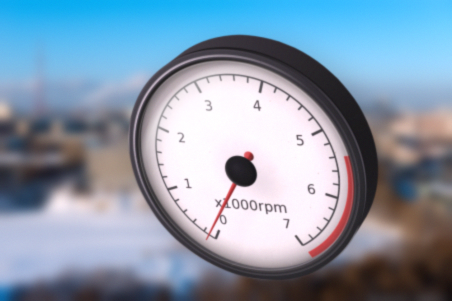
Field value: 100
